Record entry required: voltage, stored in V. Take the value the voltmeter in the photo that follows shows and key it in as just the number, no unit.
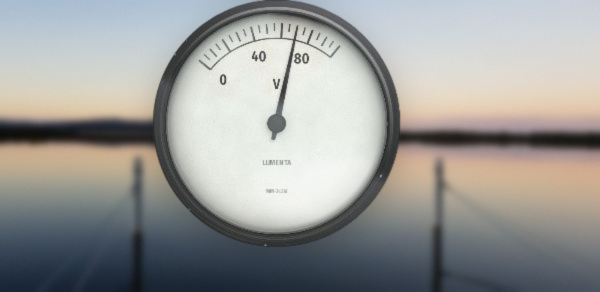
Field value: 70
